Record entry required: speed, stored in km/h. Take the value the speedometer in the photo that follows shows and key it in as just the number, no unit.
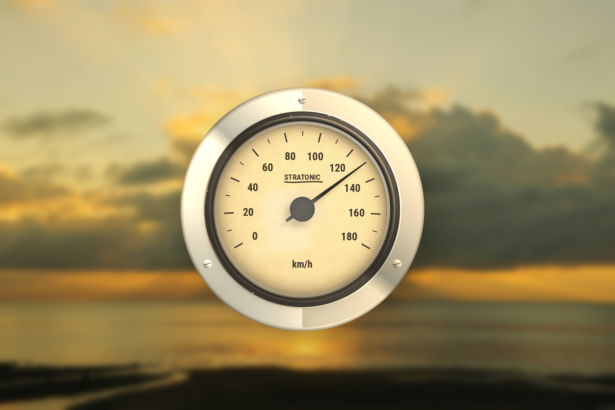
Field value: 130
